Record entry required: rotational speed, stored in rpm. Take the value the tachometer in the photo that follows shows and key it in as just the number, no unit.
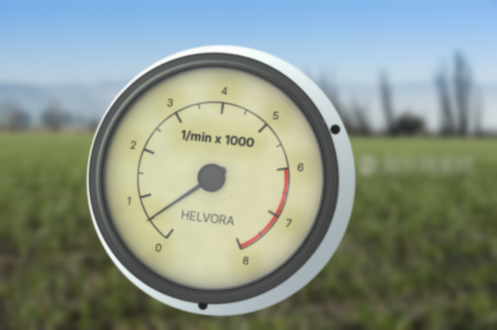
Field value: 500
